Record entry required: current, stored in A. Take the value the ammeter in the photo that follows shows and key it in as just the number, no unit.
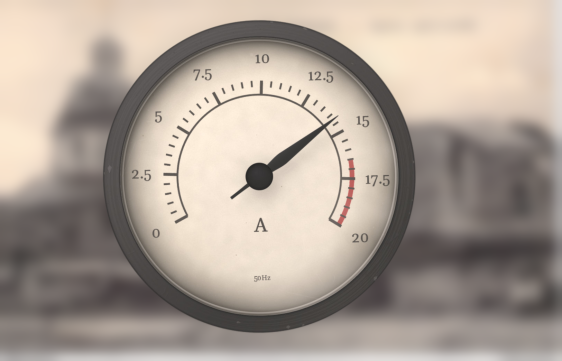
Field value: 14.25
